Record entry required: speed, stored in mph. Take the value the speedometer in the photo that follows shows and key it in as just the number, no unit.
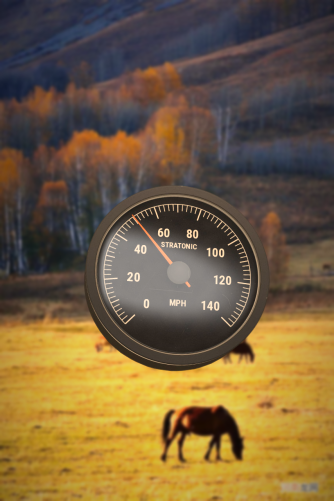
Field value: 50
